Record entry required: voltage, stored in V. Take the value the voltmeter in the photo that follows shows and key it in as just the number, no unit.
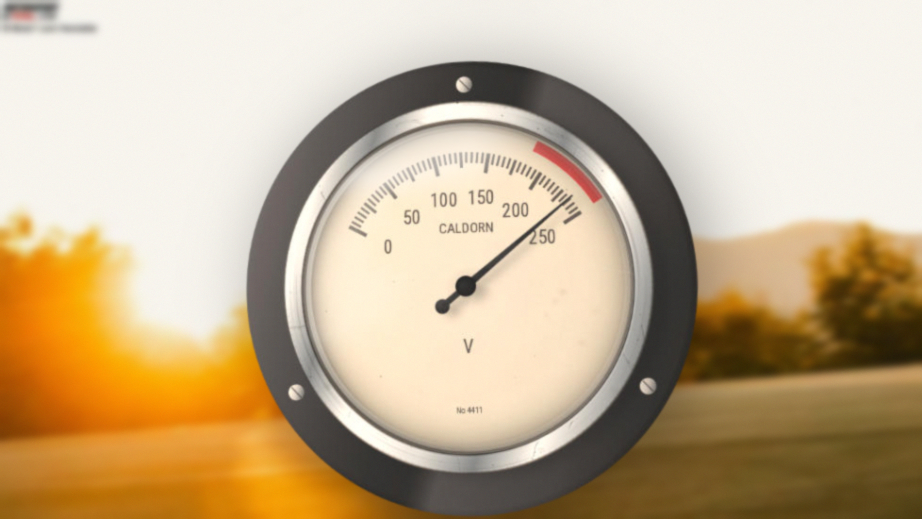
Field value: 235
